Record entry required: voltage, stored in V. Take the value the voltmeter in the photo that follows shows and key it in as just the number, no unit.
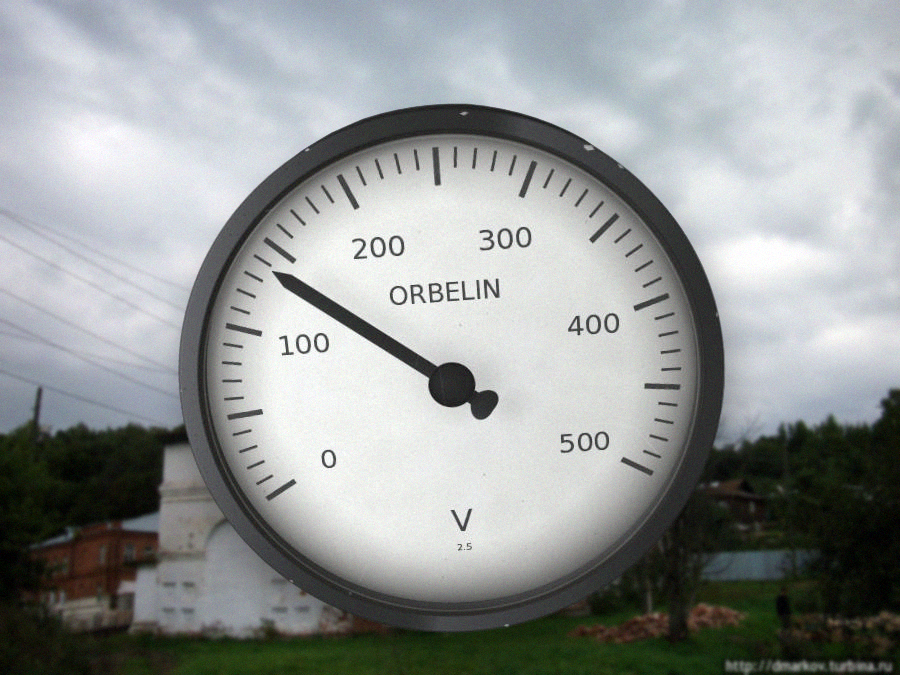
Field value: 140
